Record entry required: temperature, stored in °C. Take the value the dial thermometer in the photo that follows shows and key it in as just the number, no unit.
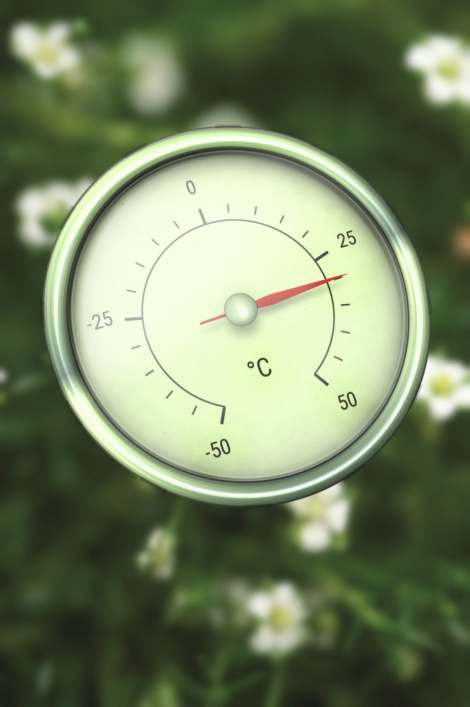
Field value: 30
